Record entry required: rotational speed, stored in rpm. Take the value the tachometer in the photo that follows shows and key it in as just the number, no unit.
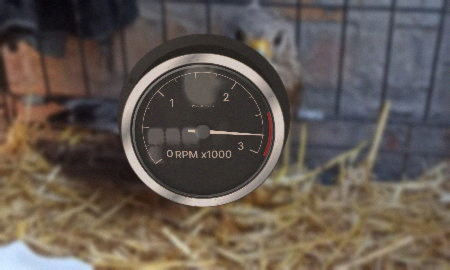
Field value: 2750
